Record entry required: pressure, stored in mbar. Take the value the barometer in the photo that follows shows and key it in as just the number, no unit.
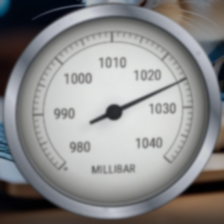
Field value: 1025
